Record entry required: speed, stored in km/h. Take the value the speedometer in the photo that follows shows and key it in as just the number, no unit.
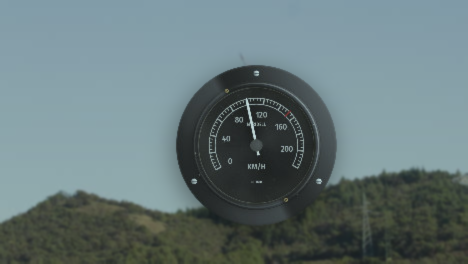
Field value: 100
